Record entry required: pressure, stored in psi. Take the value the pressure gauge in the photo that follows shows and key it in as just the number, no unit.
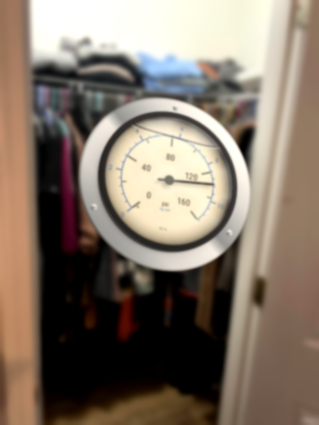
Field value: 130
